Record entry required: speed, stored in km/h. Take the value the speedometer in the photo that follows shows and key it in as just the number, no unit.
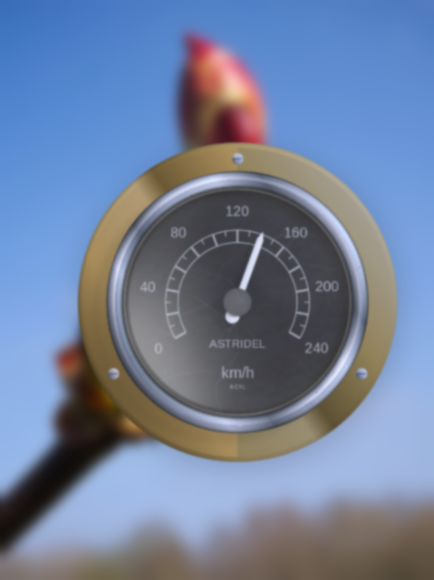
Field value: 140
